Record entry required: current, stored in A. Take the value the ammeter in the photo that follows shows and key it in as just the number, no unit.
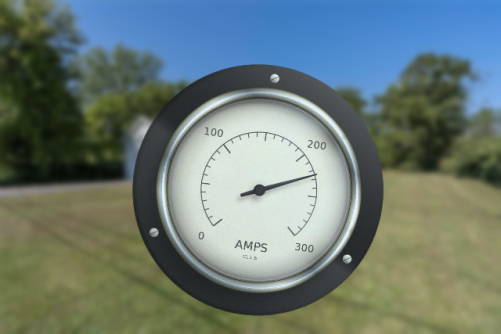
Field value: 225
